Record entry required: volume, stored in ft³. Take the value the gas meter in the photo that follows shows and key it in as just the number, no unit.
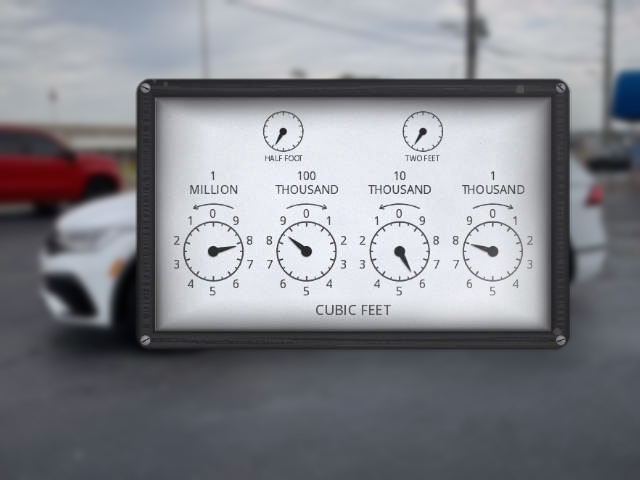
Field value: 785800
